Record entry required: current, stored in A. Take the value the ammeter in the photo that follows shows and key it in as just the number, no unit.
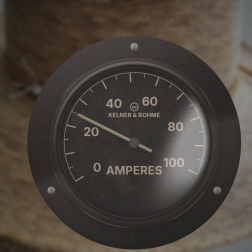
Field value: 25
